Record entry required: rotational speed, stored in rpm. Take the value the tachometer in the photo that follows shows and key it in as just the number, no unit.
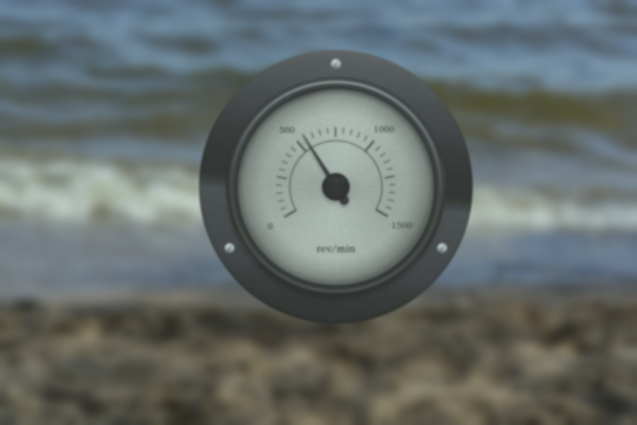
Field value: 550
